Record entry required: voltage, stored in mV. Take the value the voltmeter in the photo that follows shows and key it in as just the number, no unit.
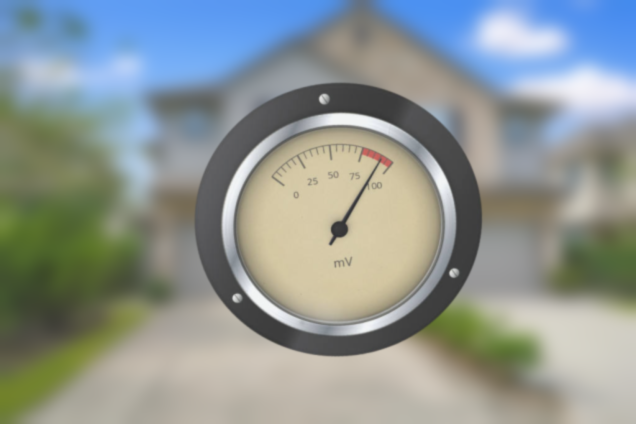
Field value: 90
